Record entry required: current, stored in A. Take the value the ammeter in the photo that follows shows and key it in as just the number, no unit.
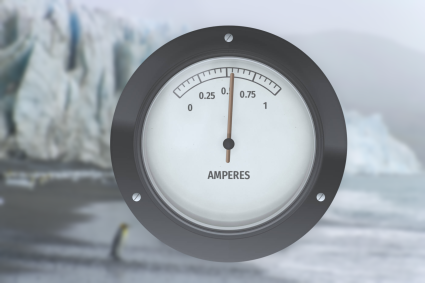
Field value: 0.55
